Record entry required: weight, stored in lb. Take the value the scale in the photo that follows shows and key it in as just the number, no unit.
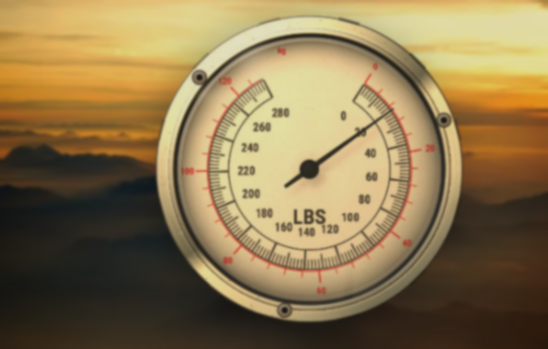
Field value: 20
